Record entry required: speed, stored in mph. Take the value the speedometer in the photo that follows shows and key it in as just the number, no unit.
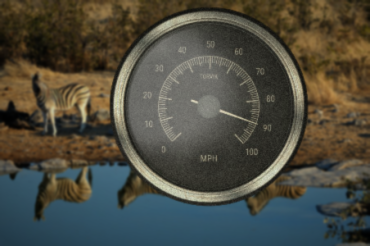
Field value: 90
